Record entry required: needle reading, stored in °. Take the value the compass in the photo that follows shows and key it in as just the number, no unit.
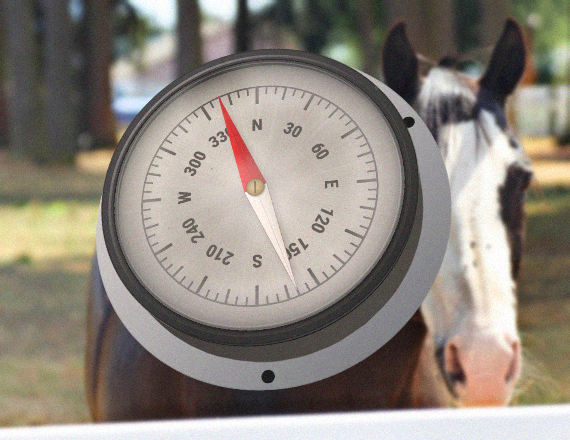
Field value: 340
